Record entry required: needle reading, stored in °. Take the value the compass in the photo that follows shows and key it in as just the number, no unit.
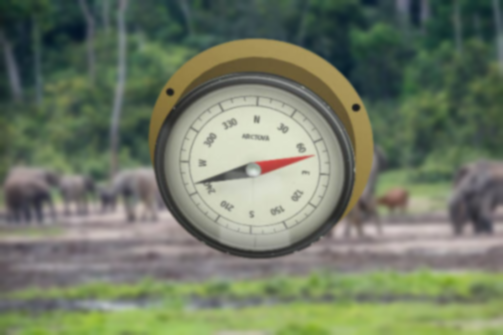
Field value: 70
